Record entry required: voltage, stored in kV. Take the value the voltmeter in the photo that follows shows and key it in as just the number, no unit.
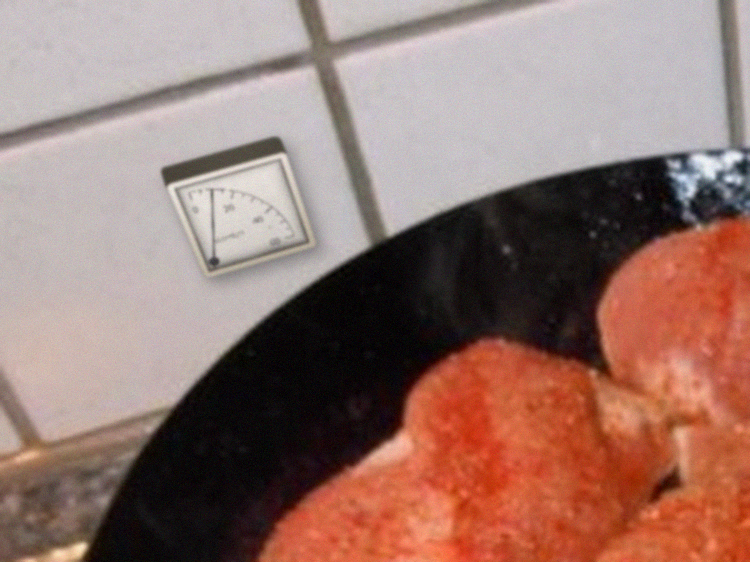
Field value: 10
